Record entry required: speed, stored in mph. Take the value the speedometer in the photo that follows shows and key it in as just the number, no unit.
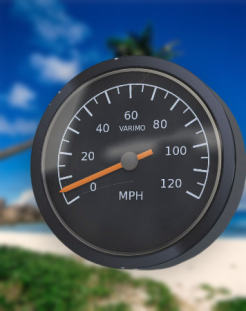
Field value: 5
